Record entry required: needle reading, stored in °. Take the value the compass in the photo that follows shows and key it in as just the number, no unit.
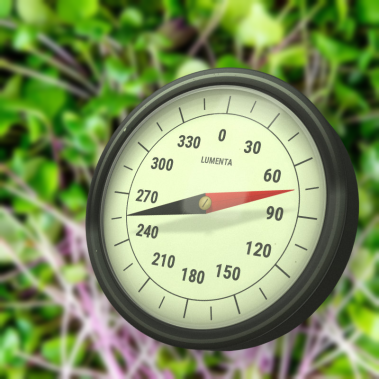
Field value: 75
